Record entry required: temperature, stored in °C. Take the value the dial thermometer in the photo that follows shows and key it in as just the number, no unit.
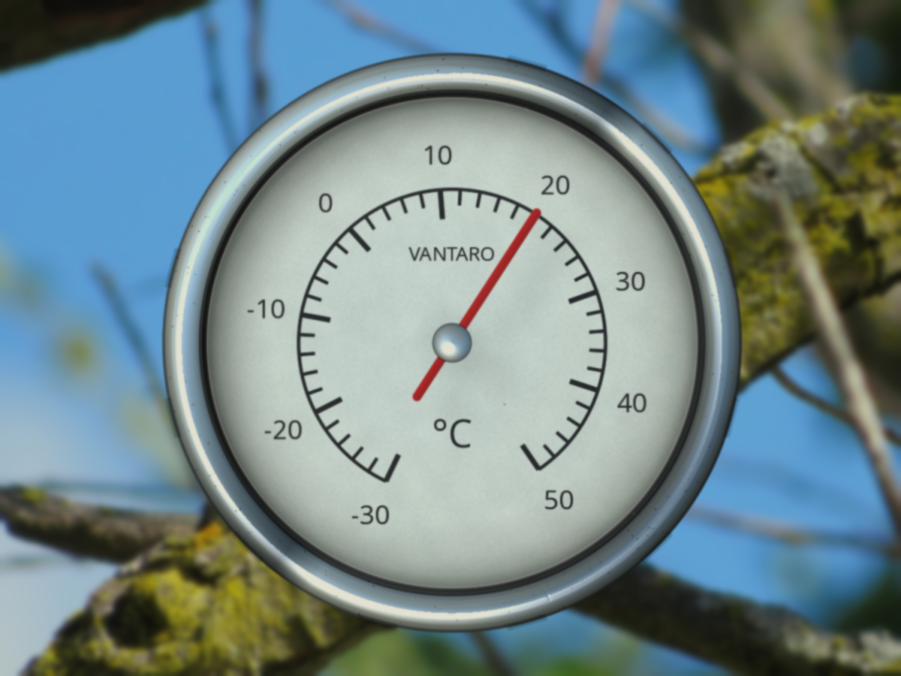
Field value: 20
